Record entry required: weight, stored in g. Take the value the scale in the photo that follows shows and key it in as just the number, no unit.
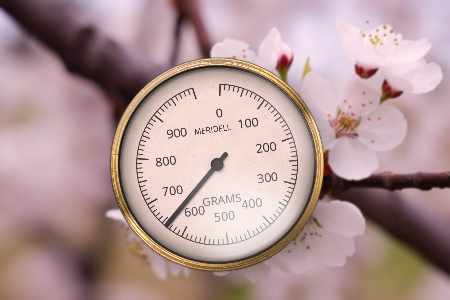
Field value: 640
